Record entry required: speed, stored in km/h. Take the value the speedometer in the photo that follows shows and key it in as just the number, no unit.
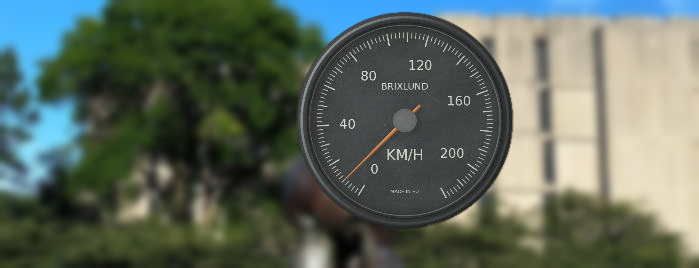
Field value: 10
